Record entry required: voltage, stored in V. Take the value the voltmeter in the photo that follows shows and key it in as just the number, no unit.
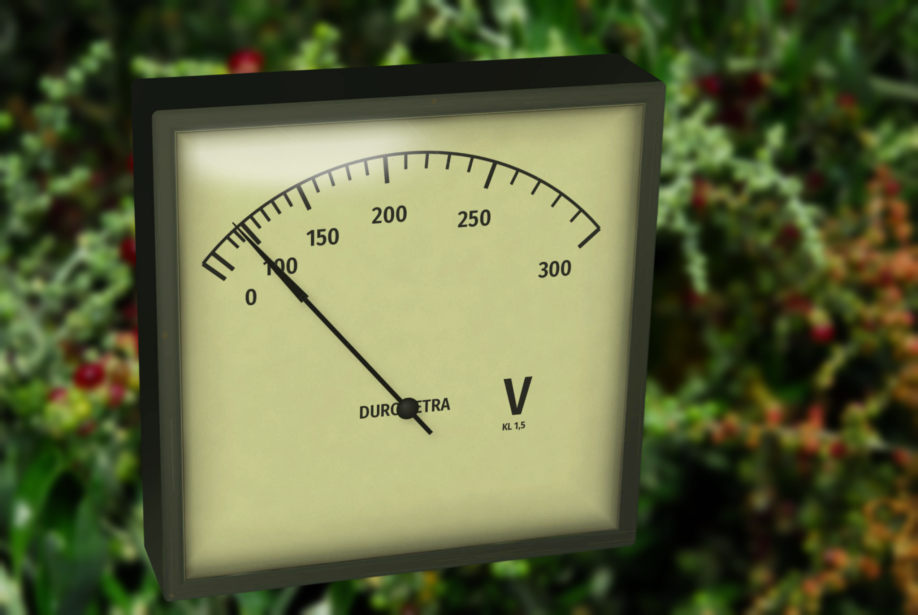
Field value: 95
